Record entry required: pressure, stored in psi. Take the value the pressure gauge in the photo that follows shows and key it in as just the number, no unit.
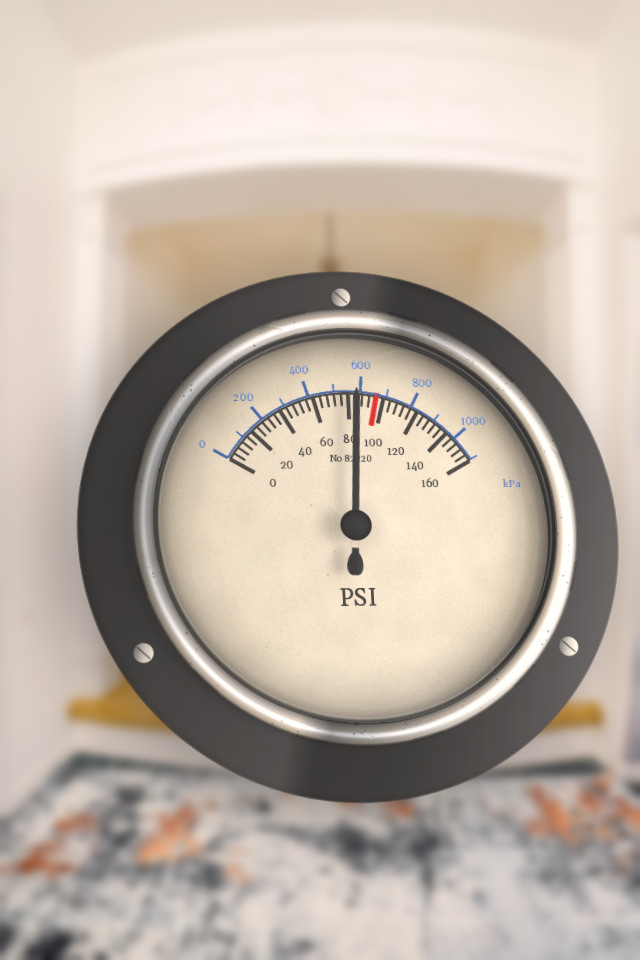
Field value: 84
